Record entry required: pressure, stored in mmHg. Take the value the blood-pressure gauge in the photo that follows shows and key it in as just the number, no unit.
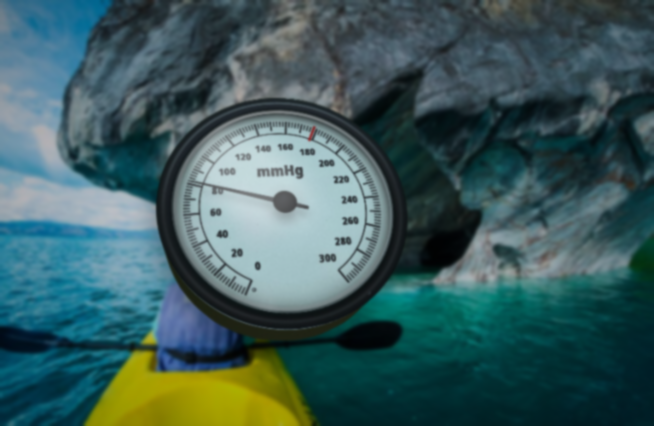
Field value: 80
